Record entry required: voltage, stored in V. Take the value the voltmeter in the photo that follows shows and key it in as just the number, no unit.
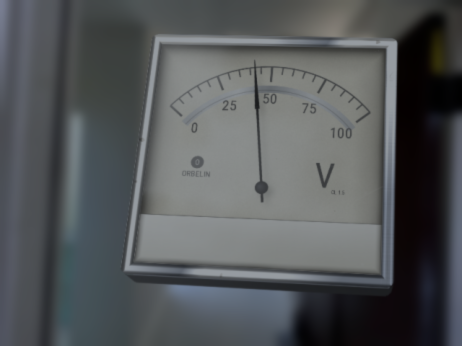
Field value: 42.5
